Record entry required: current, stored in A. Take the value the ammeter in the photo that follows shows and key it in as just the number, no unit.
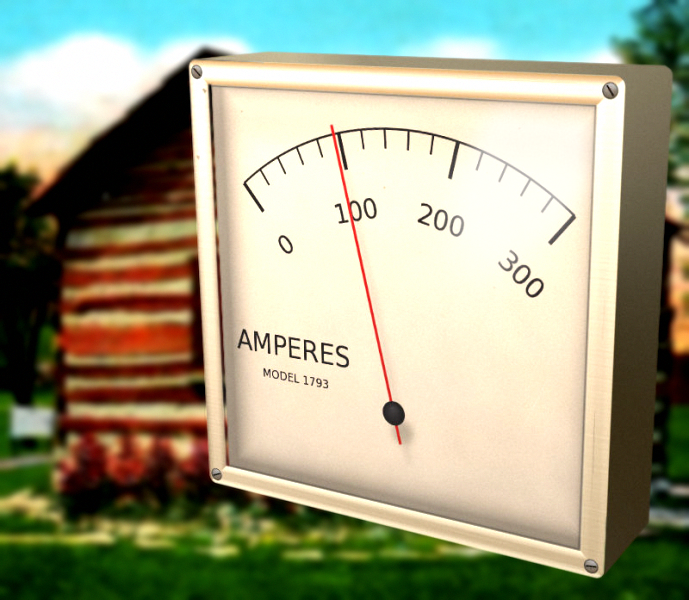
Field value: 100
